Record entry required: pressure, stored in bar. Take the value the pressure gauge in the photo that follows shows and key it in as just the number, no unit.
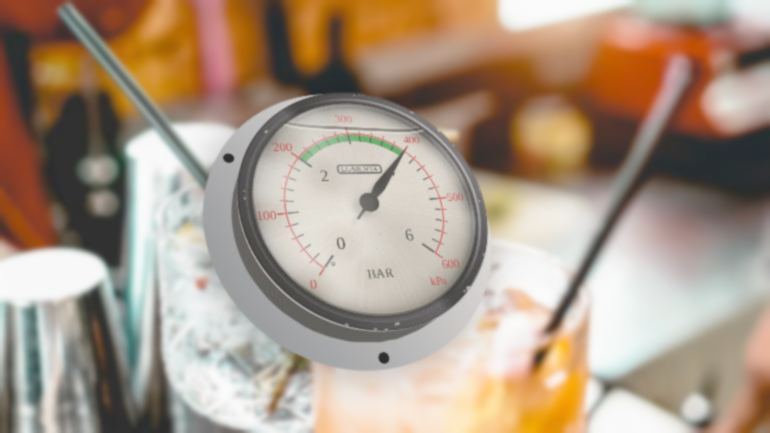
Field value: 4
